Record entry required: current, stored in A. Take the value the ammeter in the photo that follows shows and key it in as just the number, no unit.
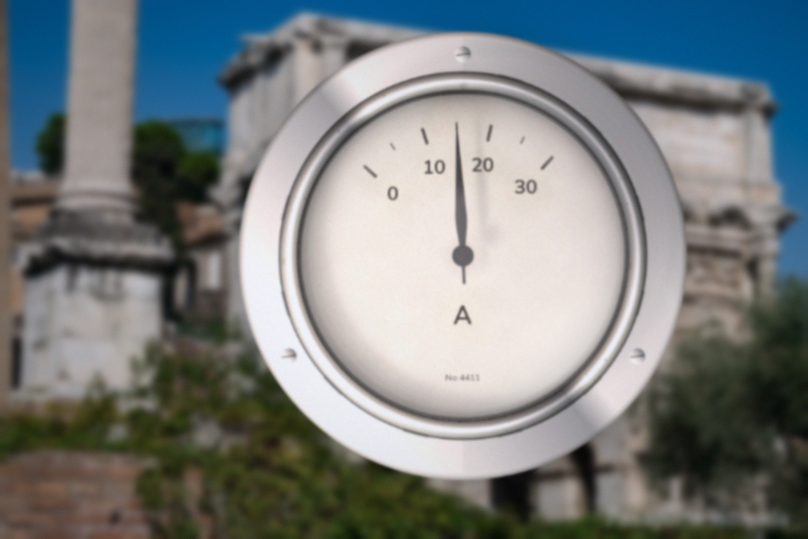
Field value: 15
